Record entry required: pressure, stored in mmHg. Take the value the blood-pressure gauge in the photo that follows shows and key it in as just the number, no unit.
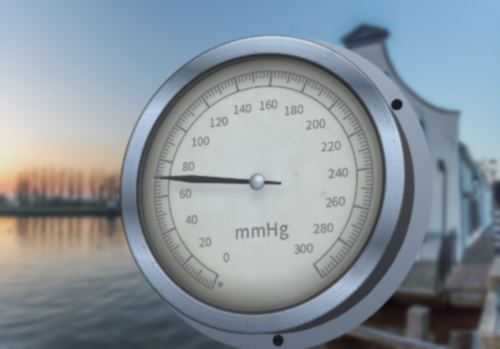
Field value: 70
